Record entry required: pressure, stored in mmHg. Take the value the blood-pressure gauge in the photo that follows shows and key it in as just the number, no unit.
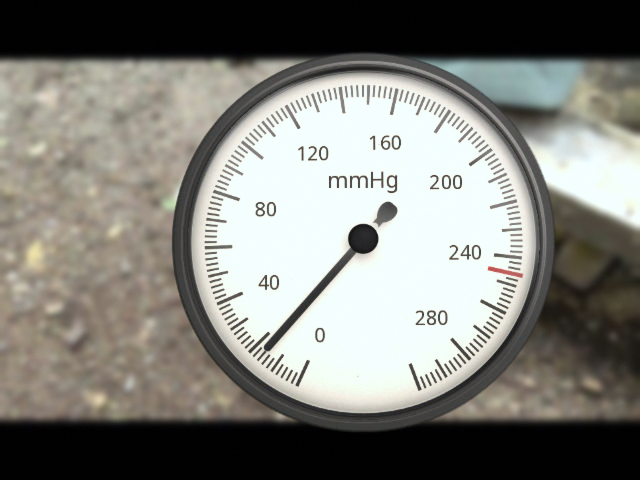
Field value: 16
